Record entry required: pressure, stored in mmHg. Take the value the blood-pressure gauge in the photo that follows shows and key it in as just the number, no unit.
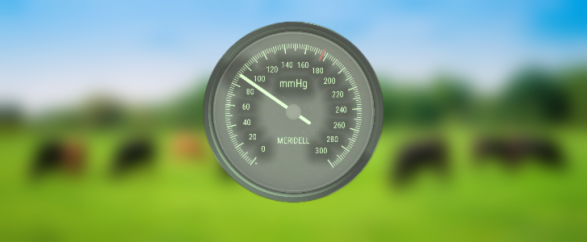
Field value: 90
